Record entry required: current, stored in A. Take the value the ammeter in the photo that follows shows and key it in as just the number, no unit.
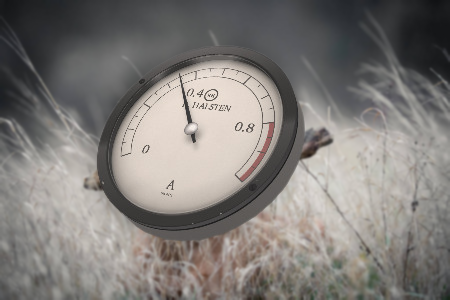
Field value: 0.35
